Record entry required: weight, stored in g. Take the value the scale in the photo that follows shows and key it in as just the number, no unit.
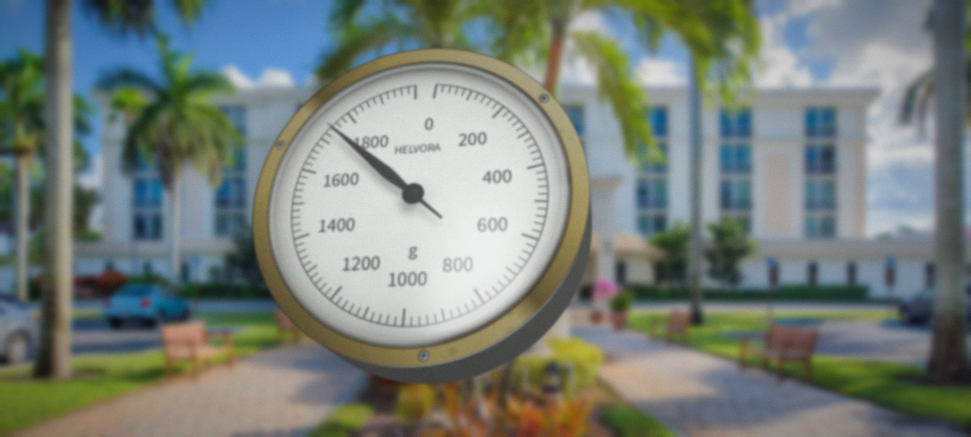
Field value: 1740
